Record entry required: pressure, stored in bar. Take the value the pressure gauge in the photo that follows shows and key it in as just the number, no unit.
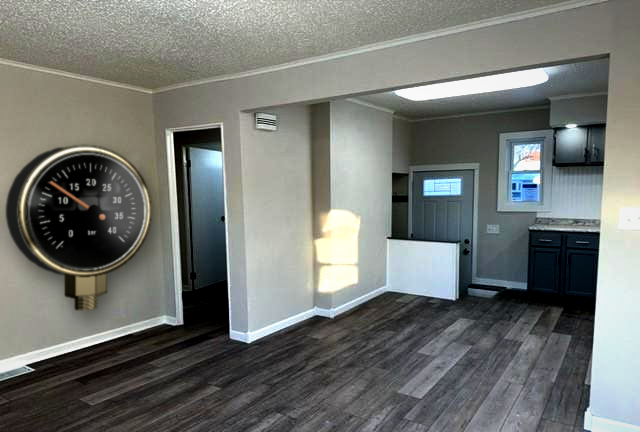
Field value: 12
